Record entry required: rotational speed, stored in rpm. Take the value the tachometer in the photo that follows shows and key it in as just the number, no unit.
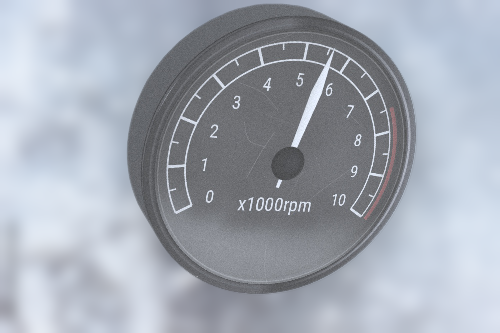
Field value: 5500
